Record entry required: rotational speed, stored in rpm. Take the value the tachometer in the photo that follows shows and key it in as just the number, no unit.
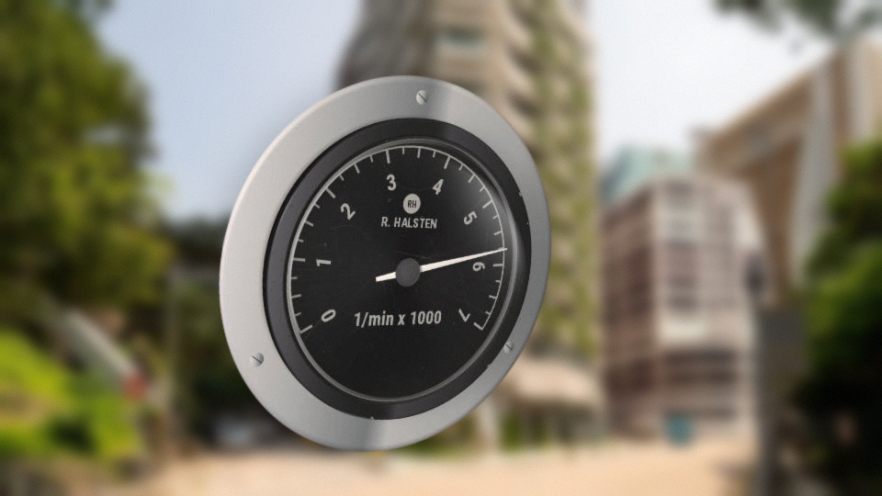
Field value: 5750
